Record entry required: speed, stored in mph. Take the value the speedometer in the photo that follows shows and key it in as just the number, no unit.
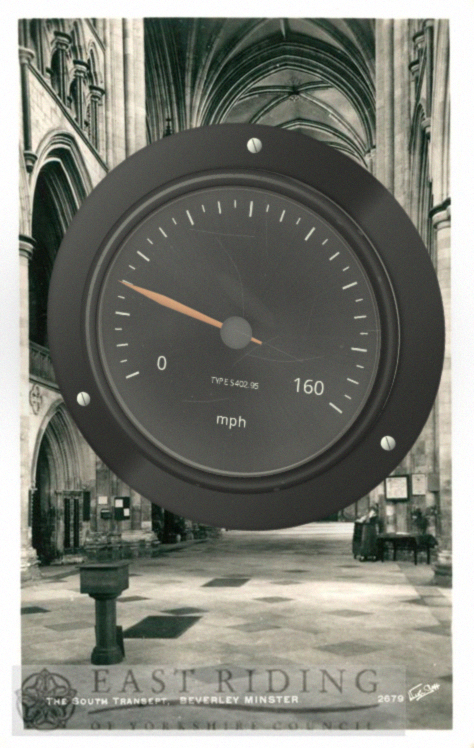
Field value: 30
